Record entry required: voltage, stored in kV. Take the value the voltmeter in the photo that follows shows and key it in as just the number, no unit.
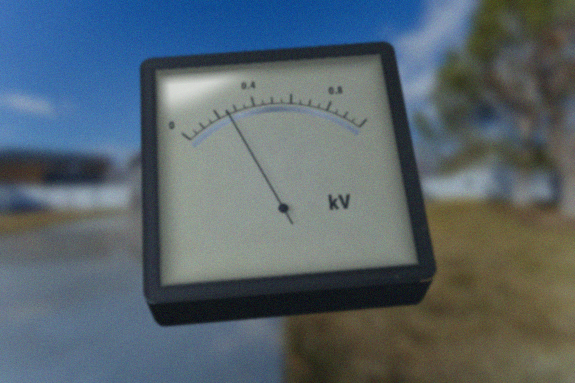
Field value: 0.25
